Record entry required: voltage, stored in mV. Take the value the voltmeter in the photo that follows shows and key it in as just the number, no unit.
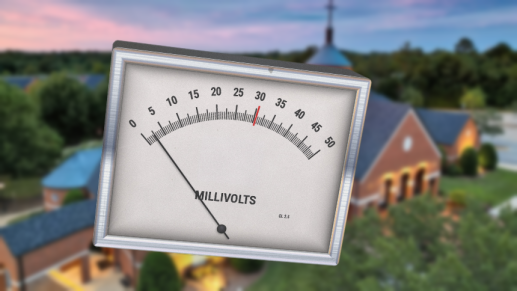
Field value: 2.5
